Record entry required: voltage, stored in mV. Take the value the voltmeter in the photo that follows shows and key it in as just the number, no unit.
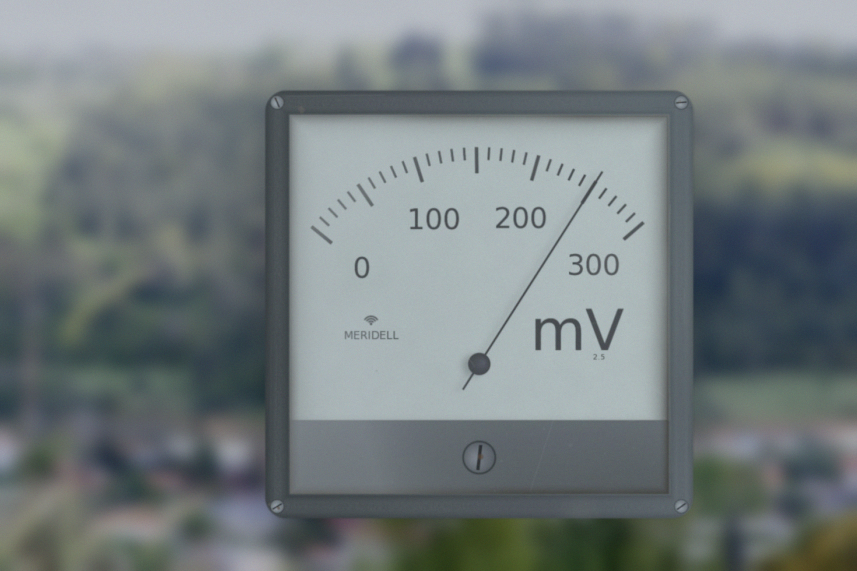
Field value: 250
